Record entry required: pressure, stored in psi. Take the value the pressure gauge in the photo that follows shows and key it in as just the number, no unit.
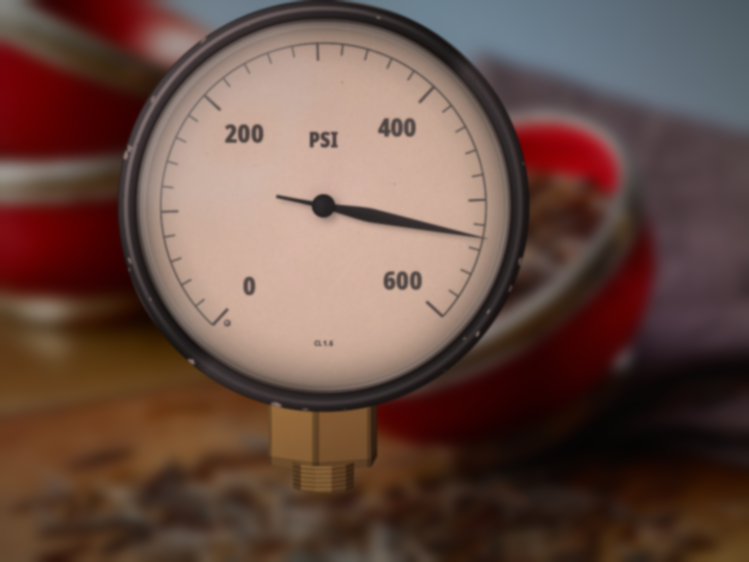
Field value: 530
